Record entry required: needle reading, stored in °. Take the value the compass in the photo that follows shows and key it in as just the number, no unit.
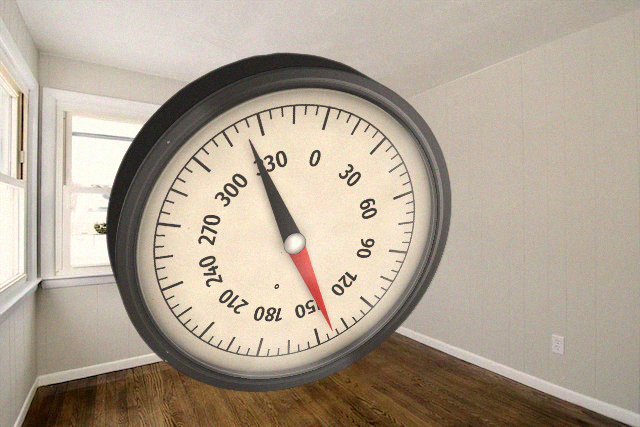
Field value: 142.5
